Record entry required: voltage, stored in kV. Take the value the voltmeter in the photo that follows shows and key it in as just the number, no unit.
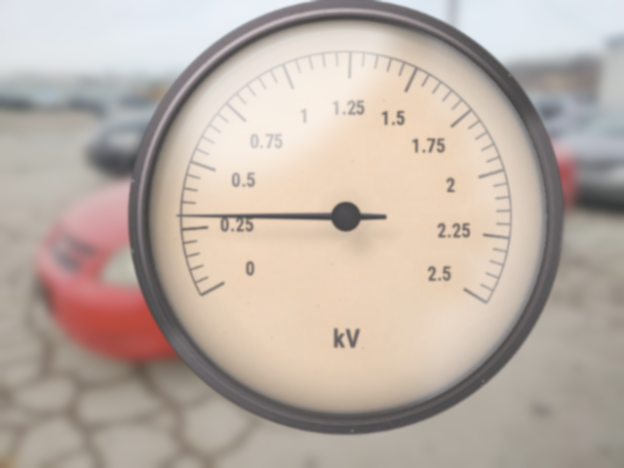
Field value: 0.3
